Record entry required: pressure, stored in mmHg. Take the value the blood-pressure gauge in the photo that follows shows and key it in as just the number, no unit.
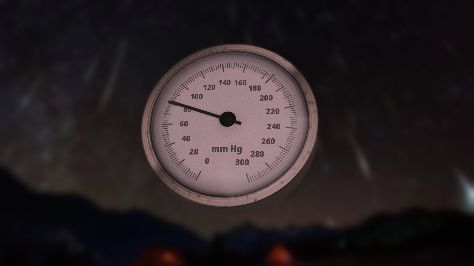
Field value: 80
